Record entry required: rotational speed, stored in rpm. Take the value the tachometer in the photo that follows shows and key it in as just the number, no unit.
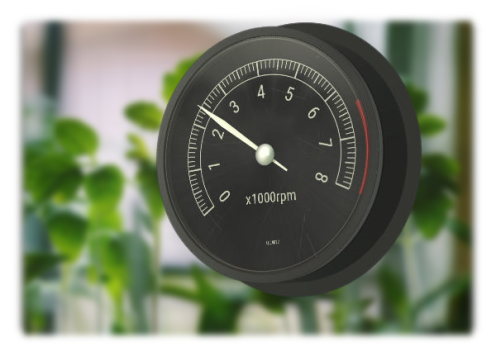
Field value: 2400
